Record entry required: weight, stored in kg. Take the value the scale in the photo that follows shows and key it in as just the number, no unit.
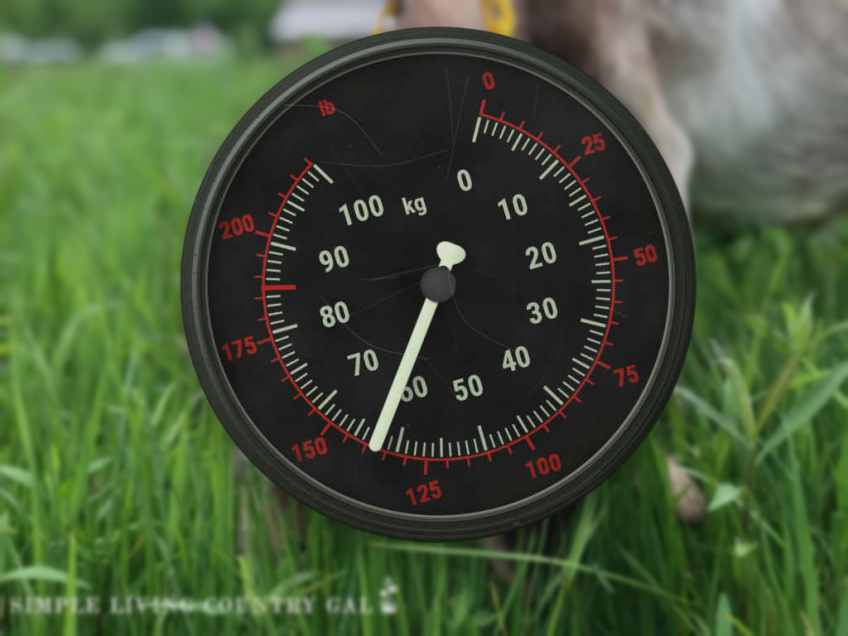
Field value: 62.5
